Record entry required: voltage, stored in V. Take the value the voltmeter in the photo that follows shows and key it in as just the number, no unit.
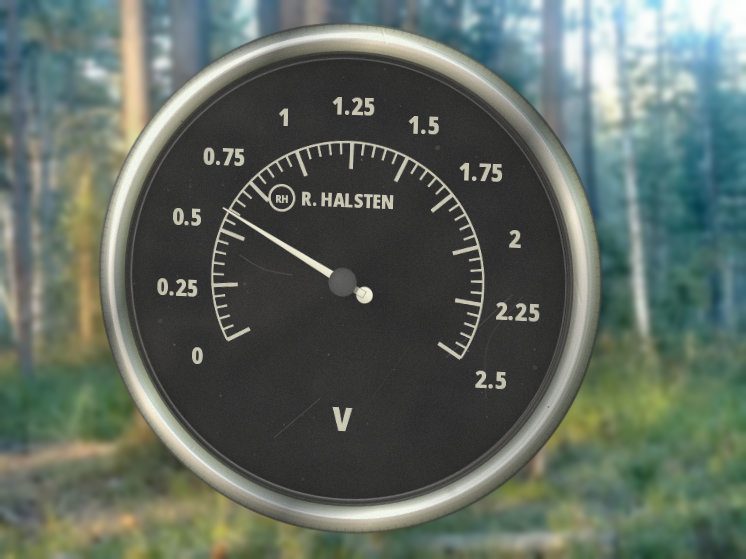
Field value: 0.6
